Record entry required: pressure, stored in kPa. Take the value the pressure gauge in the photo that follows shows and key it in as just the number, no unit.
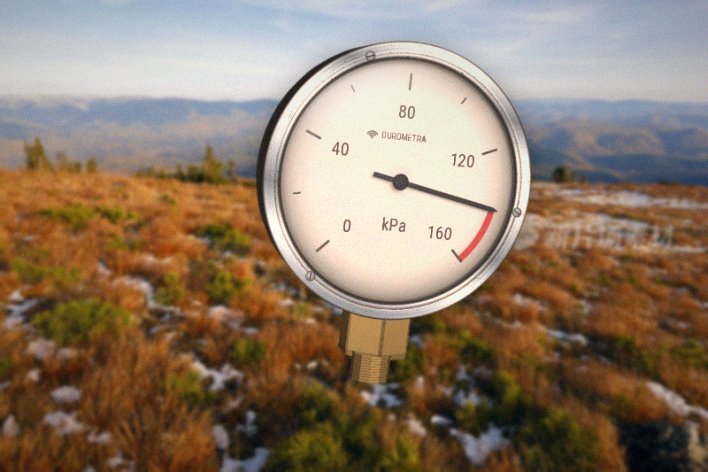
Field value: 140
